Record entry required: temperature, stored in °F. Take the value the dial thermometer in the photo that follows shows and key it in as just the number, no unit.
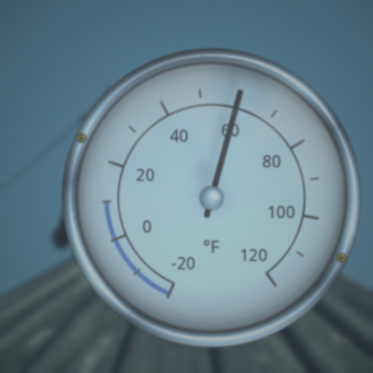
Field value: 60
